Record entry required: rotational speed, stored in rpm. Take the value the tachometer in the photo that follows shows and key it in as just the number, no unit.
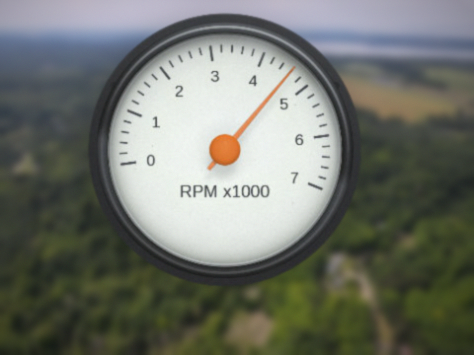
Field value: 4600
